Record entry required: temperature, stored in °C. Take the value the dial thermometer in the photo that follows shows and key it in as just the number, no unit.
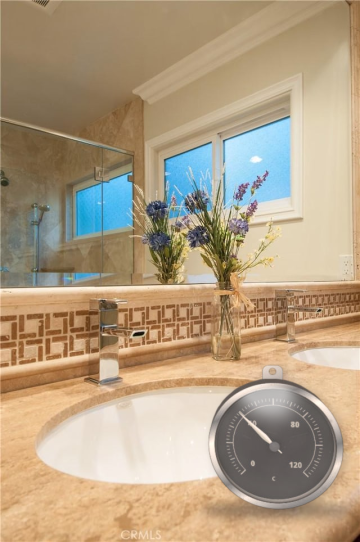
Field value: 40
